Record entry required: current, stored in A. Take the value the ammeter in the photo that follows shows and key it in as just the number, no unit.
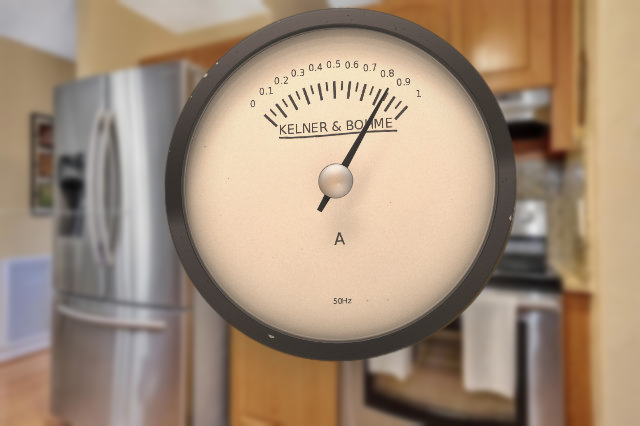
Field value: 0.85
